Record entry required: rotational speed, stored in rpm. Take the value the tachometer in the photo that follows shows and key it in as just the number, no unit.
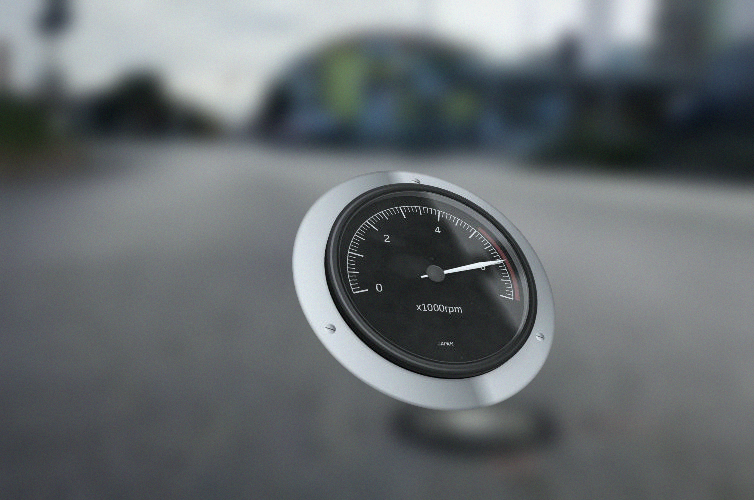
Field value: 6000
